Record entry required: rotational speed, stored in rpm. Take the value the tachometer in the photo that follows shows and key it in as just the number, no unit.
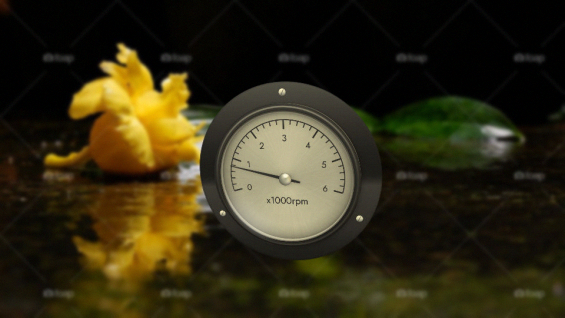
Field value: 800
